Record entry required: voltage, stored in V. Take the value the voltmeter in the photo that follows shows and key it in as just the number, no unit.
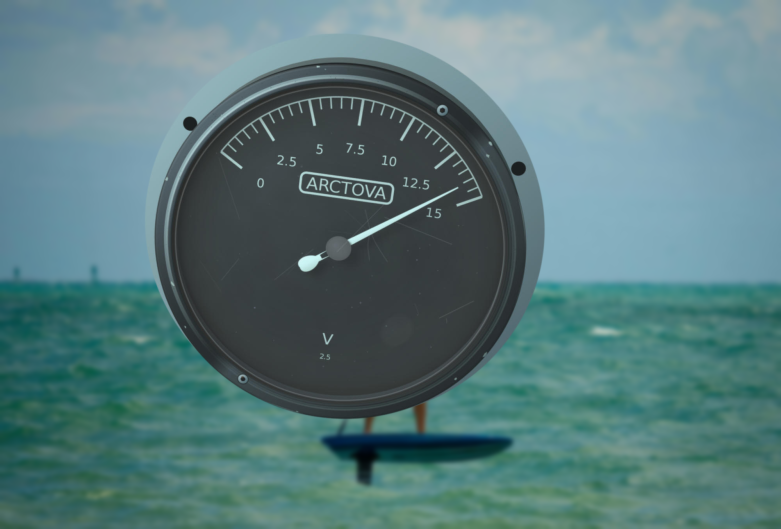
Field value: 14
